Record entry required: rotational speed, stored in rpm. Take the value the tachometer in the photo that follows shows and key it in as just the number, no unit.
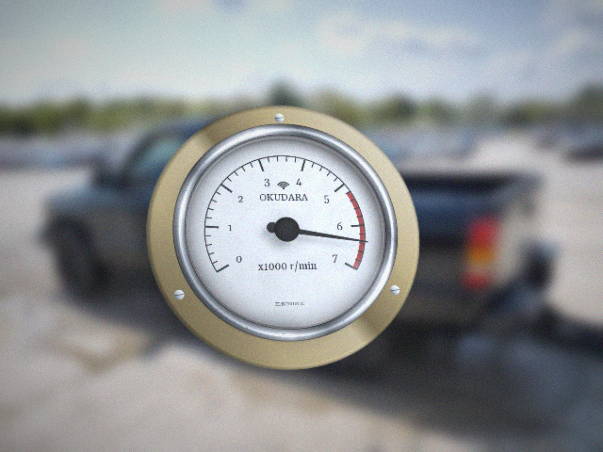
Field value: 6400
